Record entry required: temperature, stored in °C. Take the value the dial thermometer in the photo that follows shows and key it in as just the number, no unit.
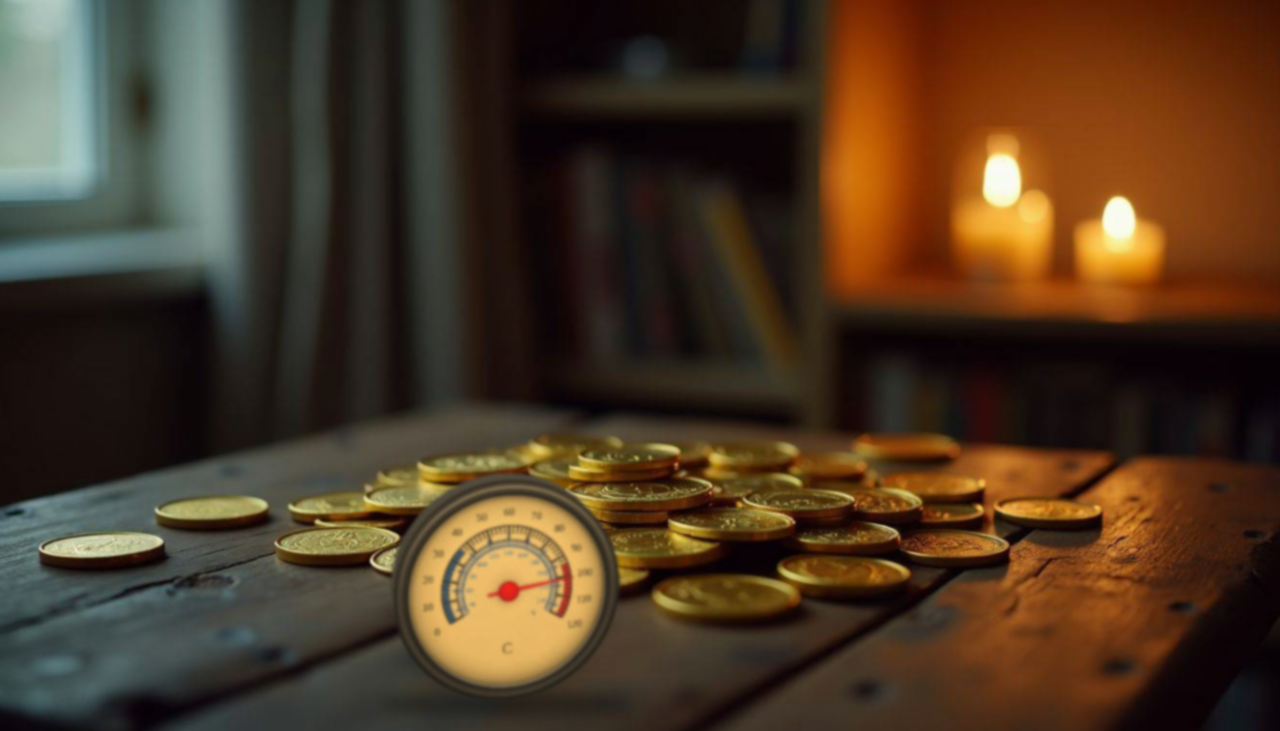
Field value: 100
